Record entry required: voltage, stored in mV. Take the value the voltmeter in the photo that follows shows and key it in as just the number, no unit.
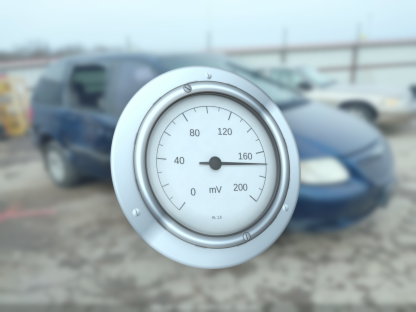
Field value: 170
